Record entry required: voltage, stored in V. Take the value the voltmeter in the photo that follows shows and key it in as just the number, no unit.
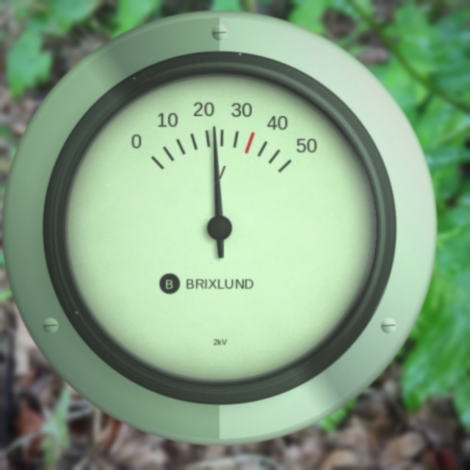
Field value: 22.5
